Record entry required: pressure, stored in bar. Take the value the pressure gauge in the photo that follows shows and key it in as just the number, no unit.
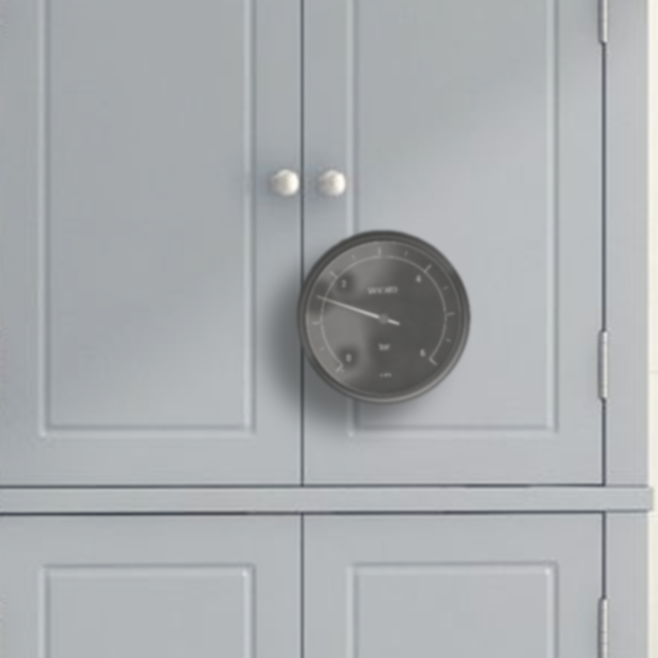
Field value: 1.5
